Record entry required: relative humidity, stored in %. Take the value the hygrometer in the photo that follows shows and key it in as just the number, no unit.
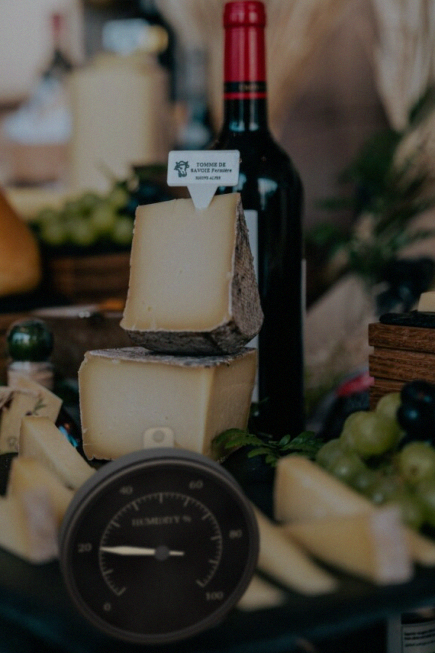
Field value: 20
